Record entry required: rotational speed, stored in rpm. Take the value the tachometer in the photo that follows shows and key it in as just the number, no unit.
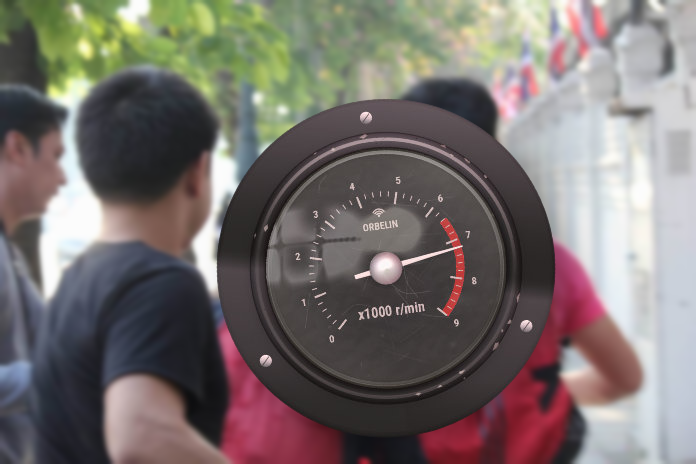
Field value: 7200
